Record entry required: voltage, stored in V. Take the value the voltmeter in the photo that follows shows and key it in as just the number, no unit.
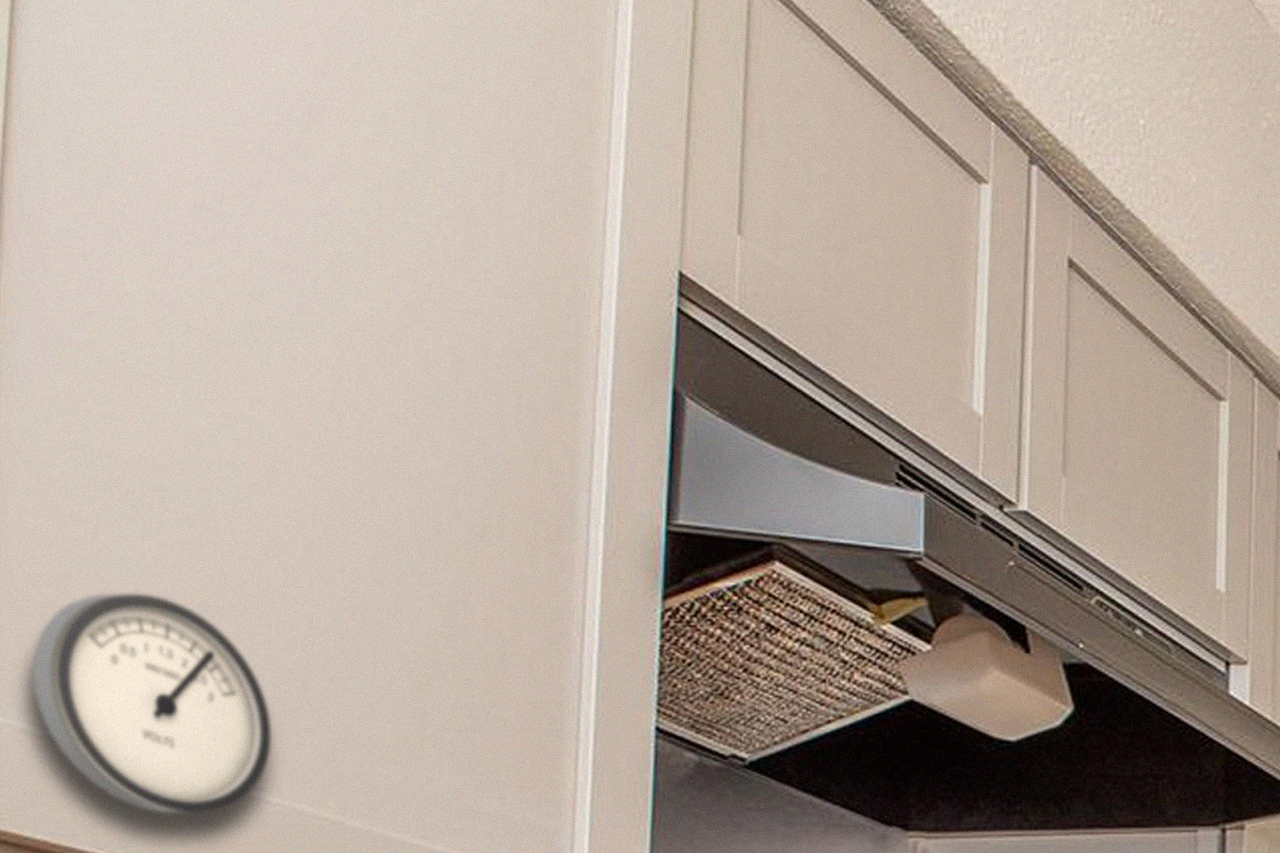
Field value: 2.25
